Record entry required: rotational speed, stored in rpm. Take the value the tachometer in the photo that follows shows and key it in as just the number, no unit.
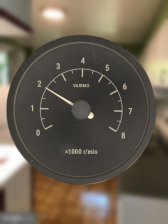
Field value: 2000
